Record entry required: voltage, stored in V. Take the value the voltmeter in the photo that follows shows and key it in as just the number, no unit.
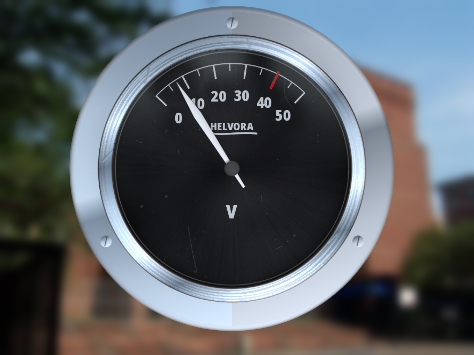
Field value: 7.5
